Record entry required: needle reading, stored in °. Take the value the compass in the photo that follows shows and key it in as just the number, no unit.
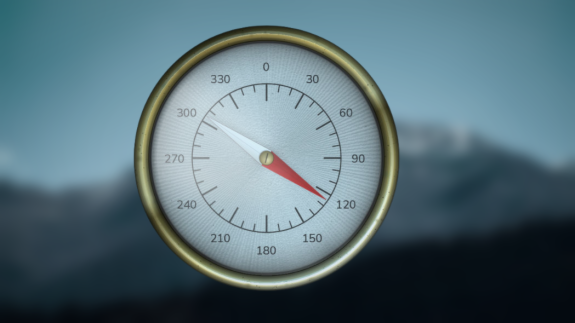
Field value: 125
